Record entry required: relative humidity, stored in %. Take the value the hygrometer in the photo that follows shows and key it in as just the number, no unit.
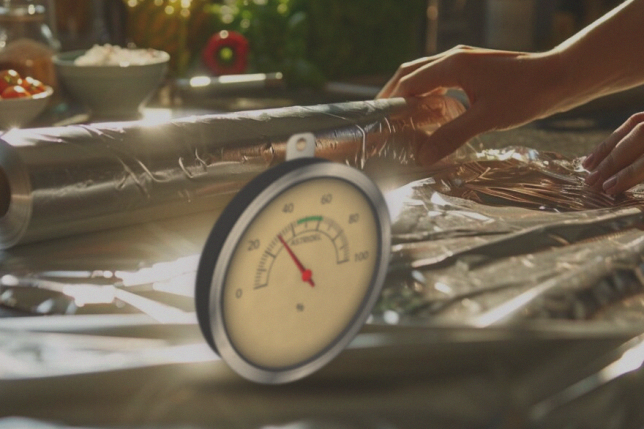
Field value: 30
